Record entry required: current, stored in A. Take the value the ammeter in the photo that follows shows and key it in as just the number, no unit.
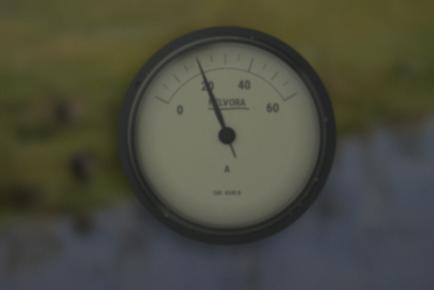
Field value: 20
